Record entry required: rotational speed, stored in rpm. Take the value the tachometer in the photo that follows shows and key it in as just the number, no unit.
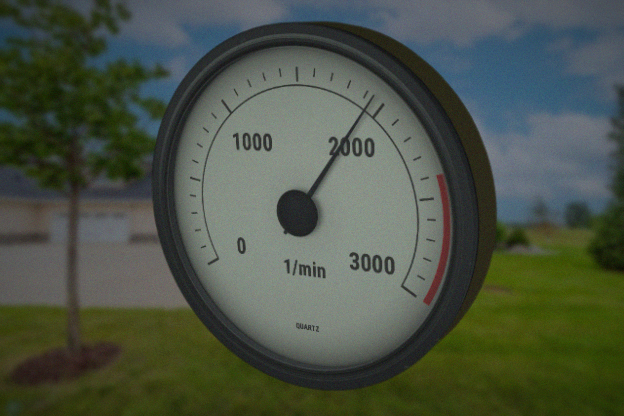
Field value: 1950
